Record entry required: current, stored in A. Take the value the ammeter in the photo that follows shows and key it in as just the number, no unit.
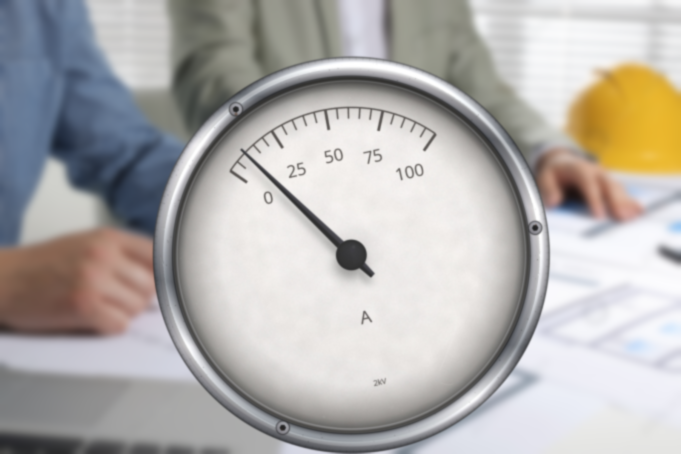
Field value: 10
